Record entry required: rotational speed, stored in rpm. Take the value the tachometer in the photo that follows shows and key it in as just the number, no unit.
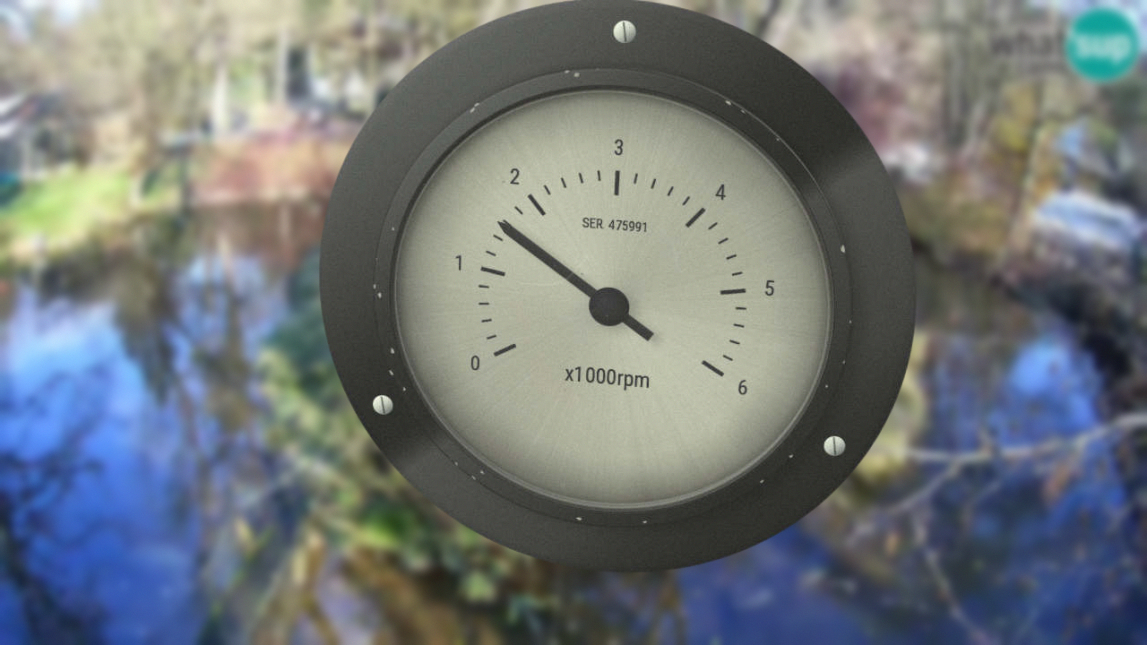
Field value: 1600
